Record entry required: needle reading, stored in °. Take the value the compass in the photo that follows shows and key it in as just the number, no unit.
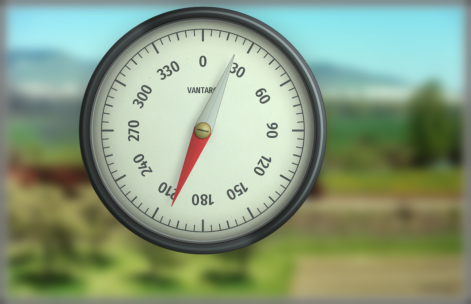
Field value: 202.5
